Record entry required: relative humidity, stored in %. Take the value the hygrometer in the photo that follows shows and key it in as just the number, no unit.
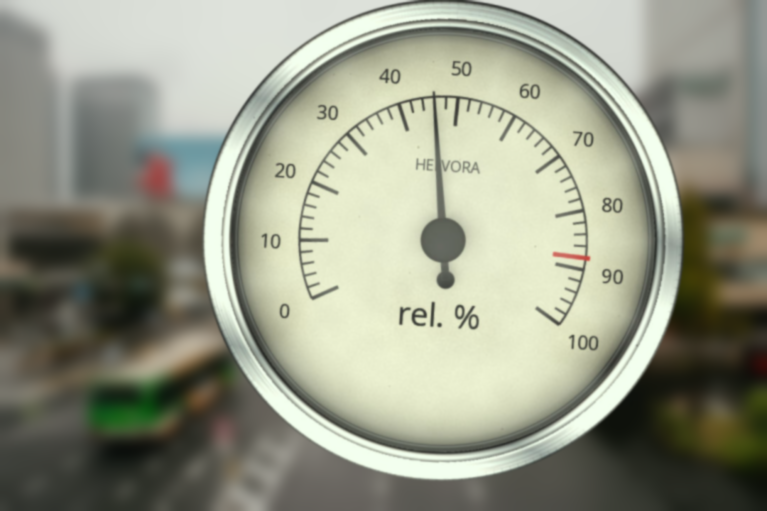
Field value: 46
